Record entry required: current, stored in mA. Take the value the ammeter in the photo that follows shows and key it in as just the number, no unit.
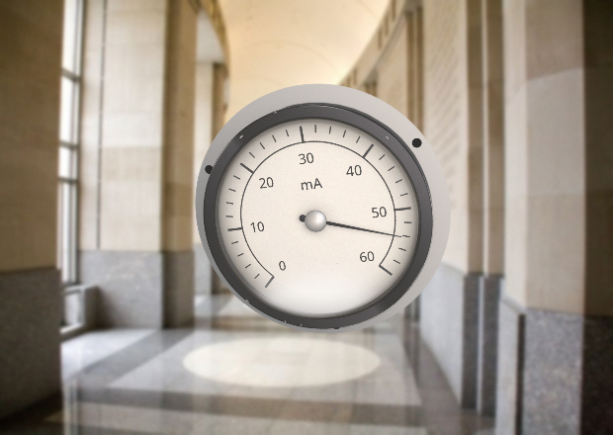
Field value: 54
